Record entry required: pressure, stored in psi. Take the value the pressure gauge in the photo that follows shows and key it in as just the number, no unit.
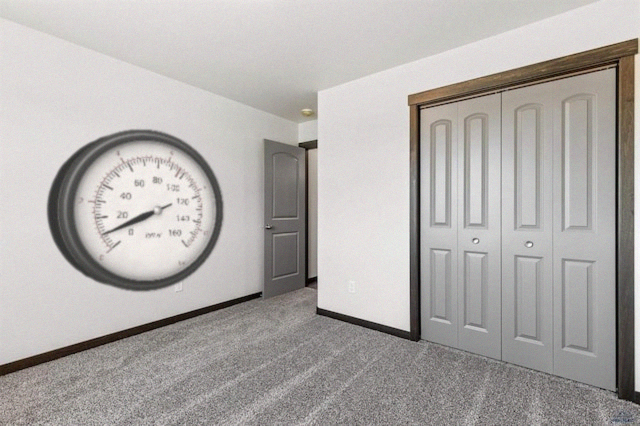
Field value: 10
